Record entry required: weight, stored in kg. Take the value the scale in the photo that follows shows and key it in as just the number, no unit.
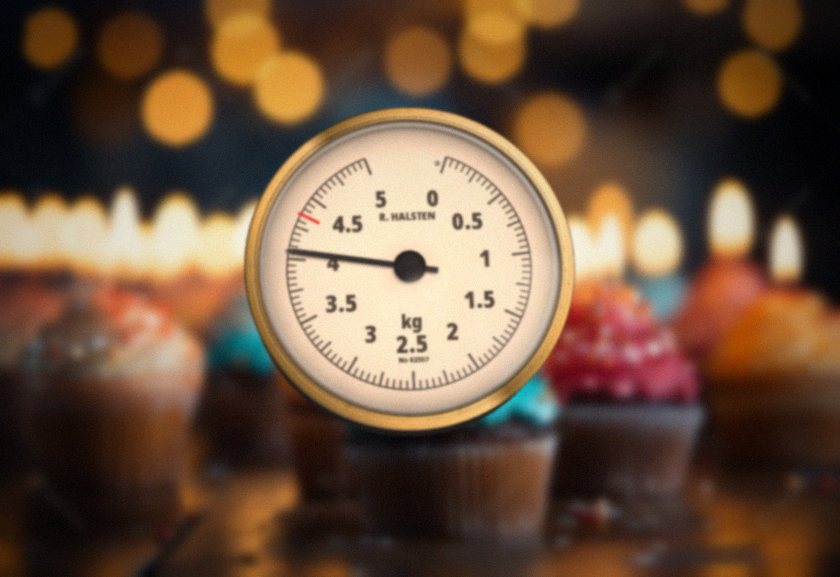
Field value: 4.05
